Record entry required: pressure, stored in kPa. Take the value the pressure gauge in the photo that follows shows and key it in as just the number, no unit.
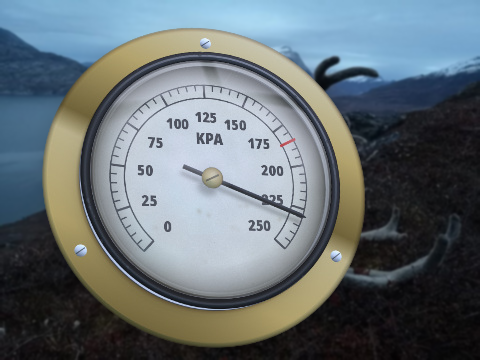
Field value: 230
